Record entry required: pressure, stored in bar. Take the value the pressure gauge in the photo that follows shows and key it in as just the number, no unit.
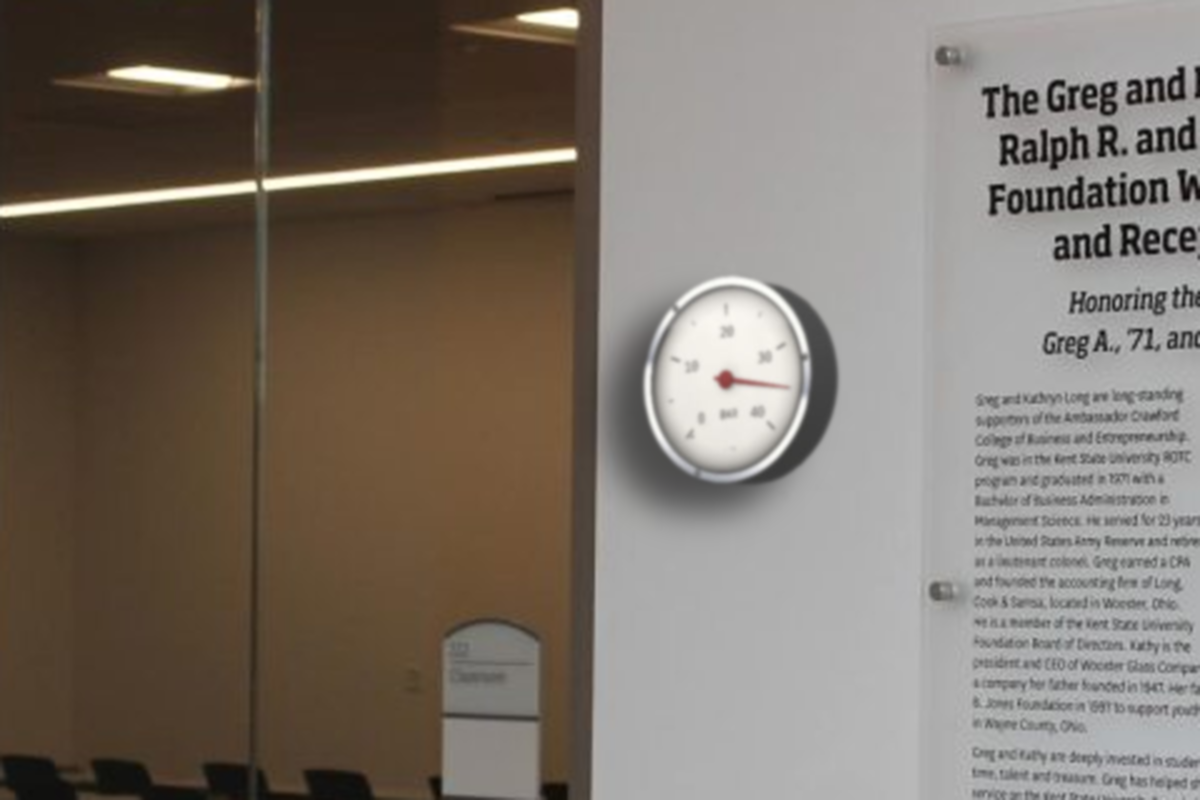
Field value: 35
